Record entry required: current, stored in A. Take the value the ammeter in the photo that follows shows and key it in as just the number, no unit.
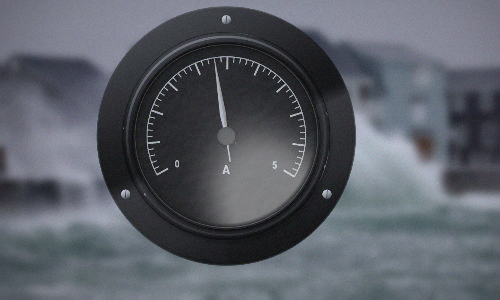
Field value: 2.3
